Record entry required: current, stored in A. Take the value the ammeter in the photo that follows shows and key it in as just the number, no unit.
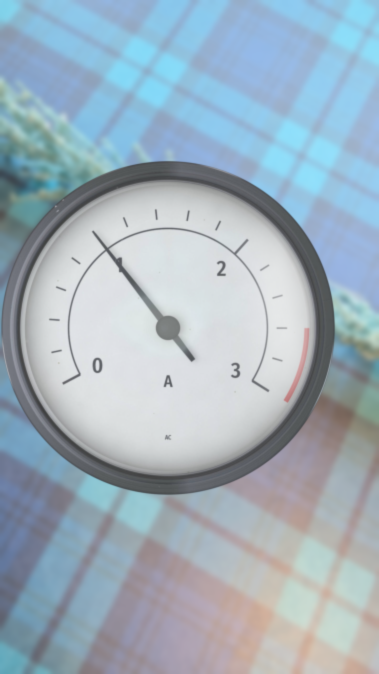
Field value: 1
